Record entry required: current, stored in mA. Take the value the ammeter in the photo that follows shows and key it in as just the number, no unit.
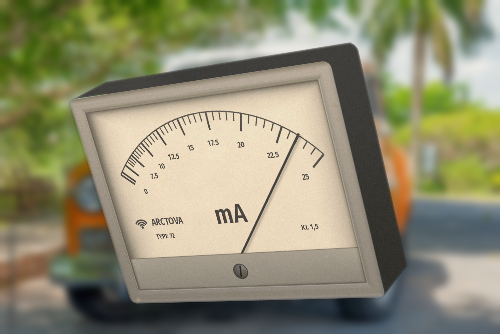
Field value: 23.5
